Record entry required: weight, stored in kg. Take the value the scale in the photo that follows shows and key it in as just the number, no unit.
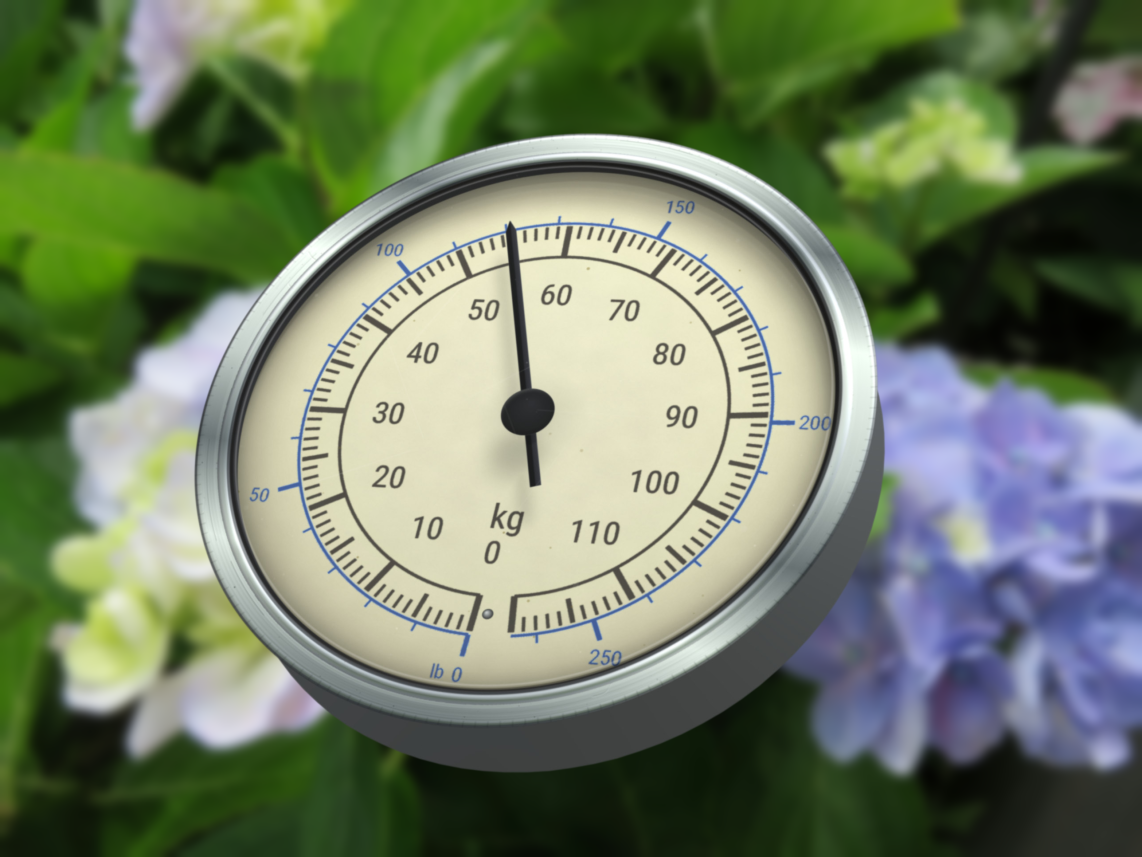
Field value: 55
